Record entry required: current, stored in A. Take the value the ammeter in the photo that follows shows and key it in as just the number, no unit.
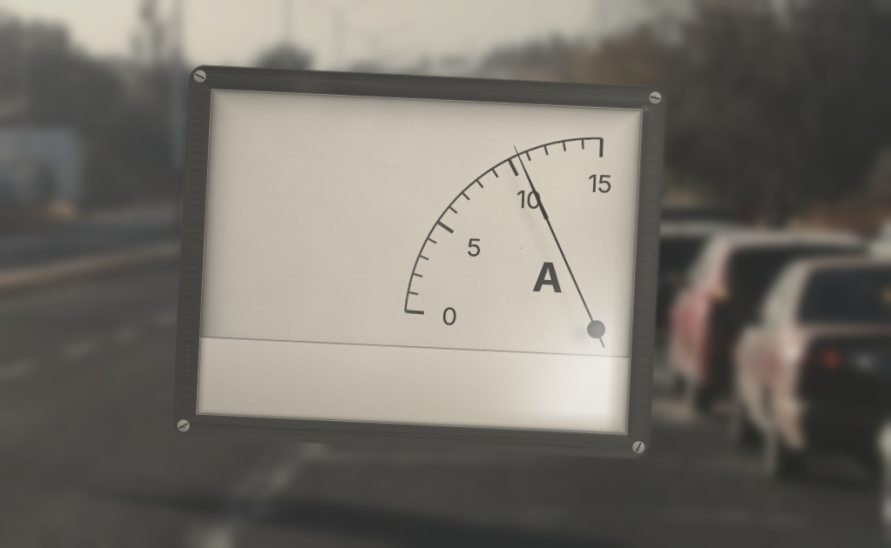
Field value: 10.5
